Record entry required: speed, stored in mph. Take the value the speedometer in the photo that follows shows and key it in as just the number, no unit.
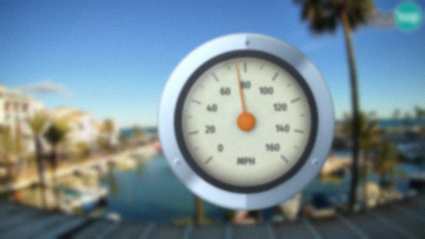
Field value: 75
